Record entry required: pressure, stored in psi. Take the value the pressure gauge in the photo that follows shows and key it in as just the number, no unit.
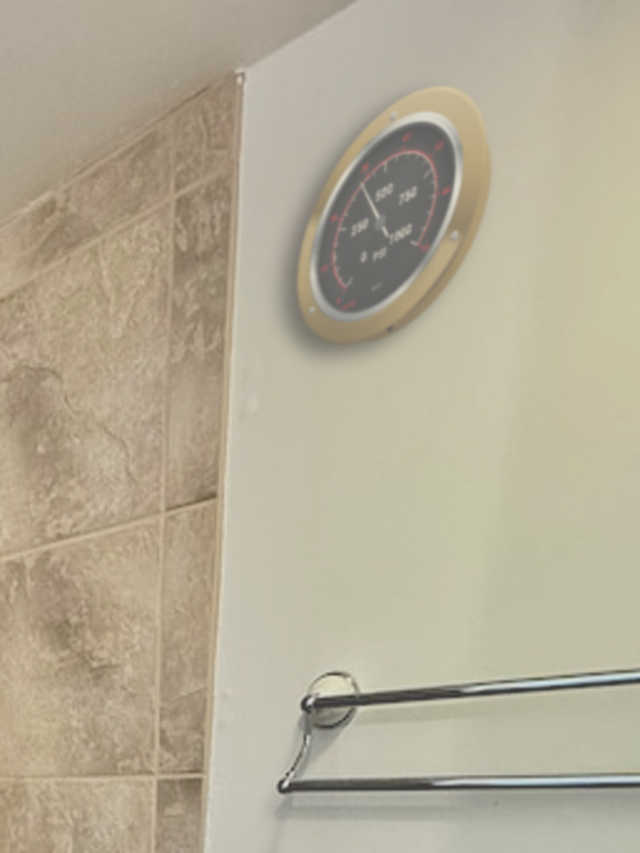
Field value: 400
